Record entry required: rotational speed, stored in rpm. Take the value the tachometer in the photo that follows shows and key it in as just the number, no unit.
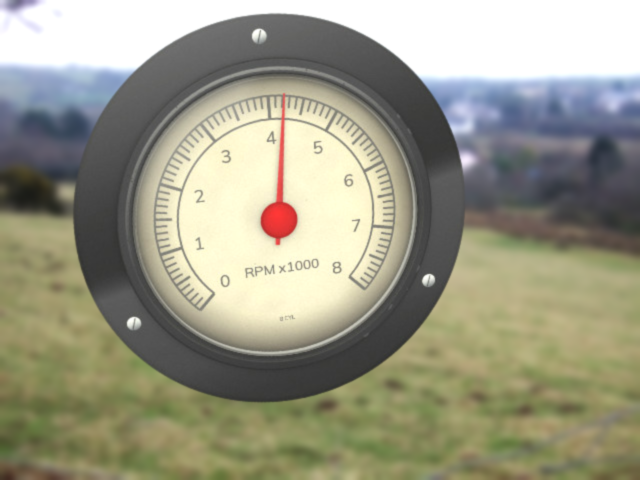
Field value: 4200
